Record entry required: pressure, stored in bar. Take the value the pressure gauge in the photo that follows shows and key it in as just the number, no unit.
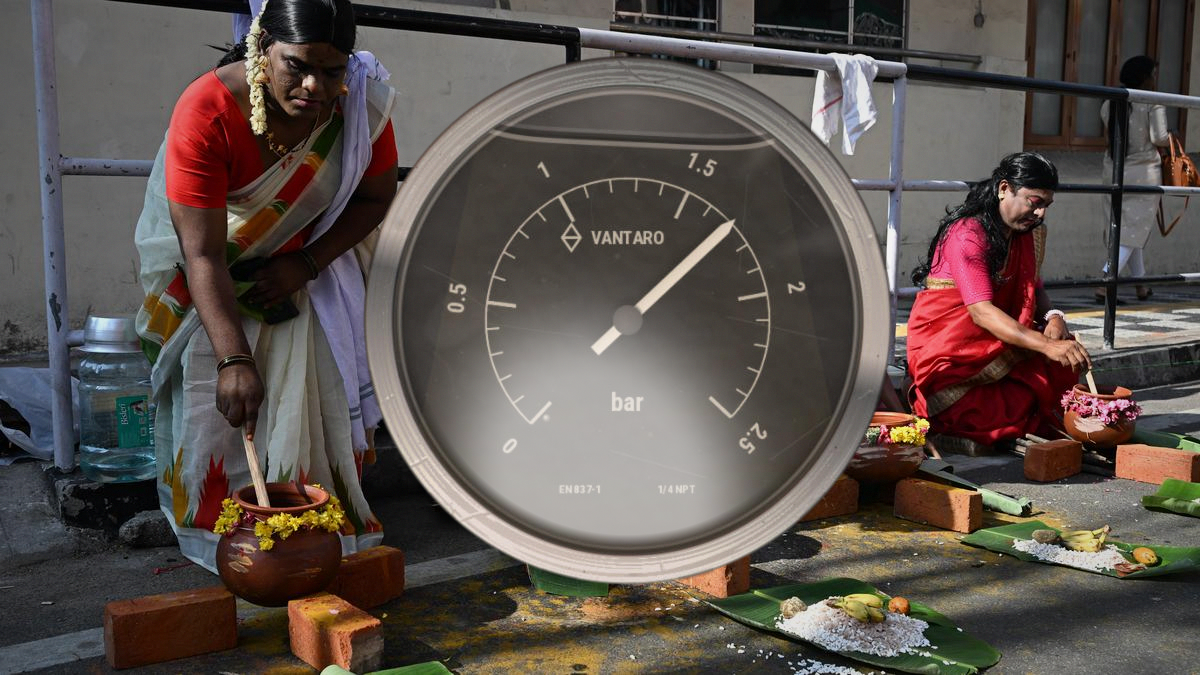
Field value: 1.7
